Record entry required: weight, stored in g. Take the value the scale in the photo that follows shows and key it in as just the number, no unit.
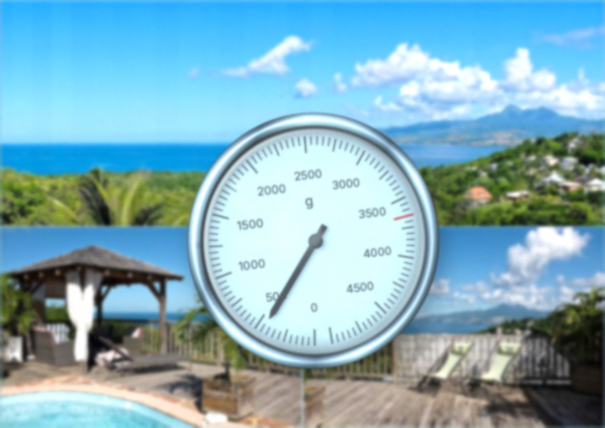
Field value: 450
